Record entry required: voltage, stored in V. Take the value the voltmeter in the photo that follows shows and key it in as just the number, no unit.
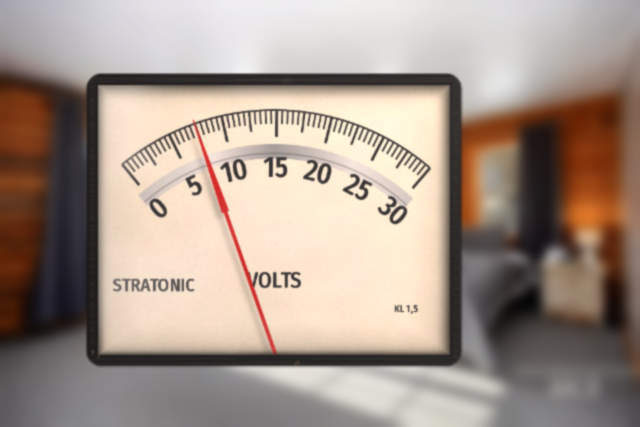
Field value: 7.5
